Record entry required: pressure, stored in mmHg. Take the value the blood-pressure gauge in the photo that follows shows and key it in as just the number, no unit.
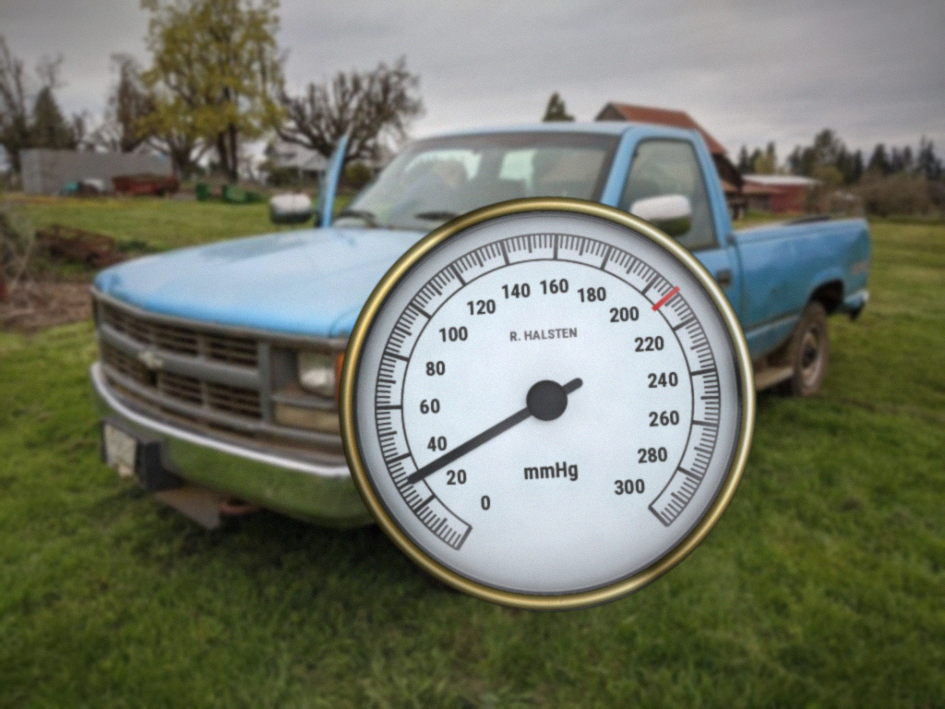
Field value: 30
